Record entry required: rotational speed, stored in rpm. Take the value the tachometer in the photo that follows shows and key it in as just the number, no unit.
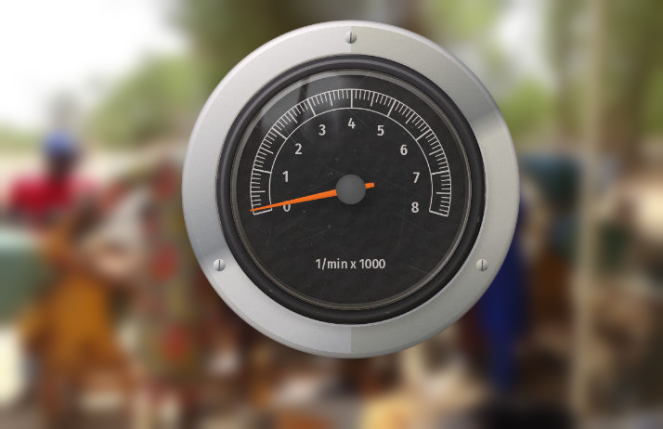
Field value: 100
